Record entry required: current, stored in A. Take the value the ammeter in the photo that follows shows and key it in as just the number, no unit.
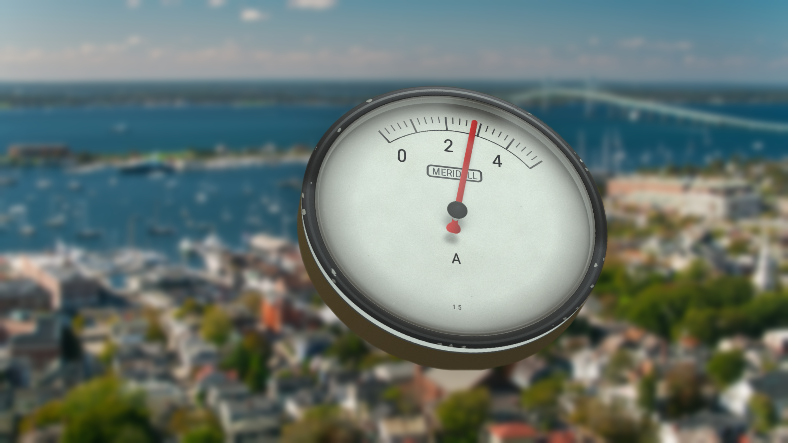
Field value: 2.8
